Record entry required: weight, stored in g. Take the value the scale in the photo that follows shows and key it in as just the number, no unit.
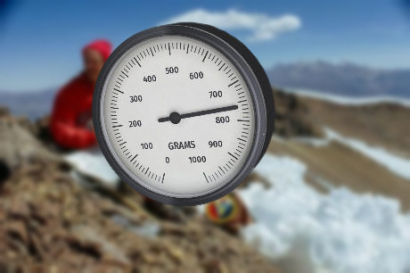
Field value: 760
